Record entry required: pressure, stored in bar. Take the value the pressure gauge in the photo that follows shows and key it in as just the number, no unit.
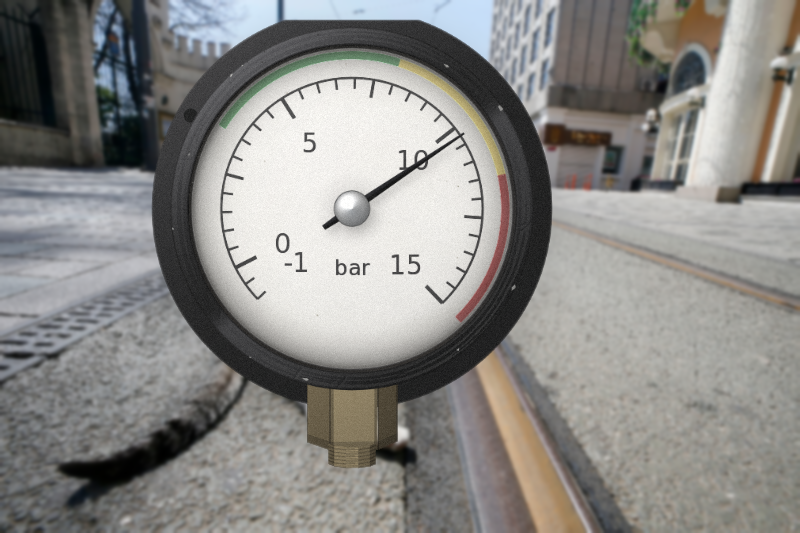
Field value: 10.25
